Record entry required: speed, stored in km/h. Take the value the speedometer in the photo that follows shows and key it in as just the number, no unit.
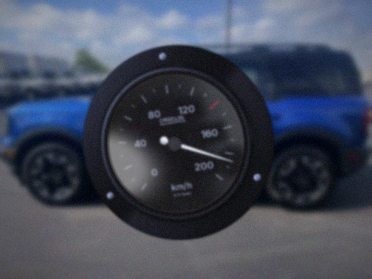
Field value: 185
